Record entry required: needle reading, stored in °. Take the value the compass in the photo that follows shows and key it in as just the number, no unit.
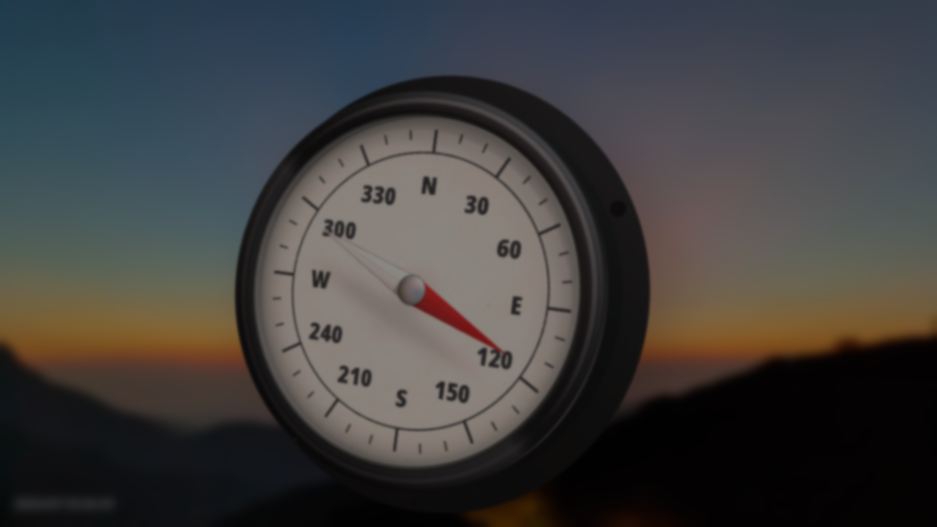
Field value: 115
